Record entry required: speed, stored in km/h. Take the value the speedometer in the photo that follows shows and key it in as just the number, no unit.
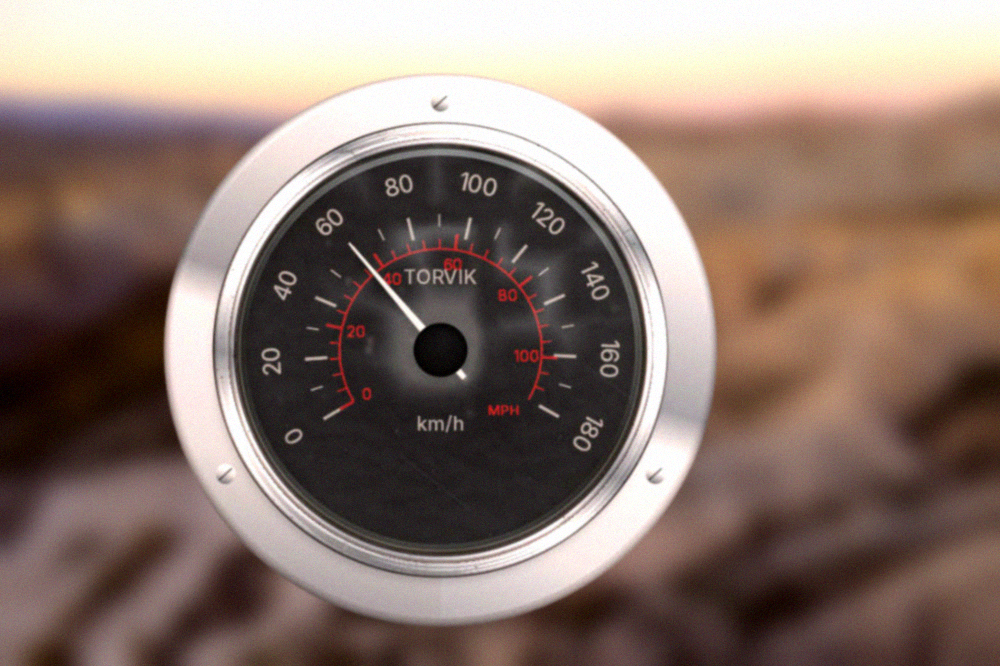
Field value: 60
